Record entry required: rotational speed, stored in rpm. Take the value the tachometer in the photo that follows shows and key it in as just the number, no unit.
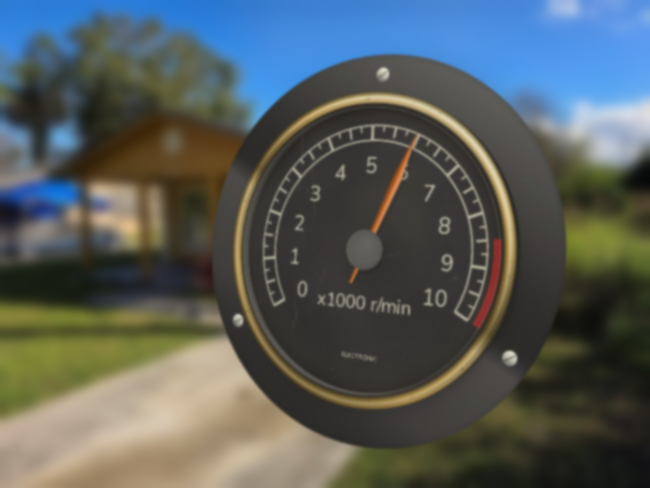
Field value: 6000
